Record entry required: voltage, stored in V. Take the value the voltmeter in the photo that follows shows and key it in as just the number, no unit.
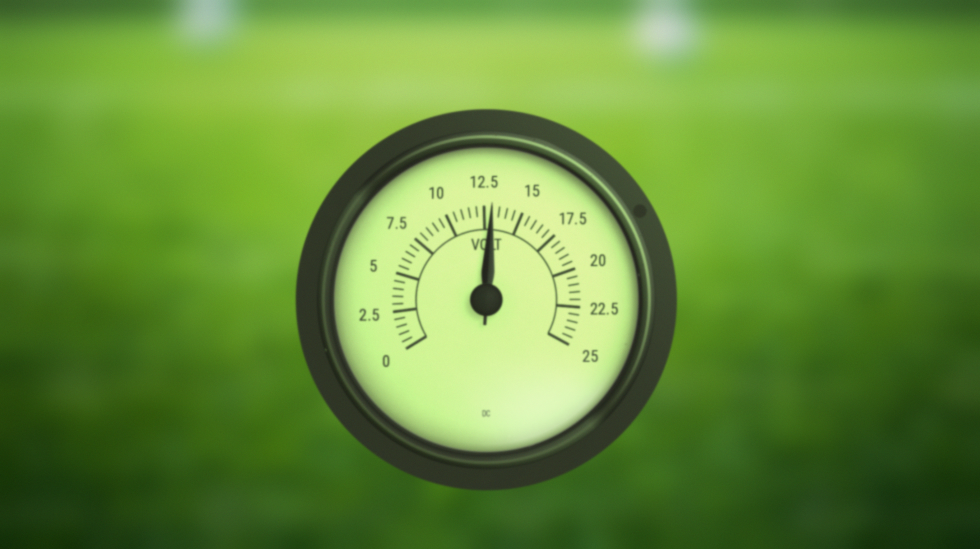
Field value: 13
